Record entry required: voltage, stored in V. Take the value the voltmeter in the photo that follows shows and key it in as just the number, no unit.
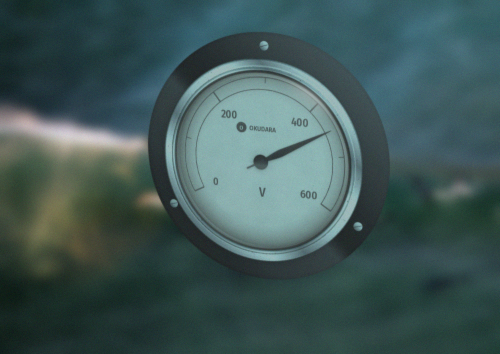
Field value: 450
